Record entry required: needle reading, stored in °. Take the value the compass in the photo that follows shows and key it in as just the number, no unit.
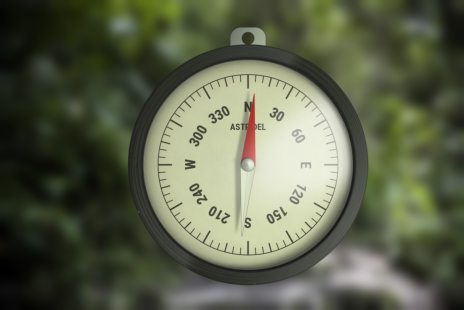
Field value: 5
